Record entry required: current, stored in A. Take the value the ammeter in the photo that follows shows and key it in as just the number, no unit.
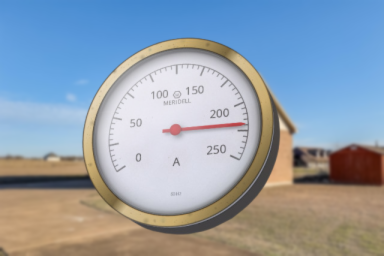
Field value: 220
